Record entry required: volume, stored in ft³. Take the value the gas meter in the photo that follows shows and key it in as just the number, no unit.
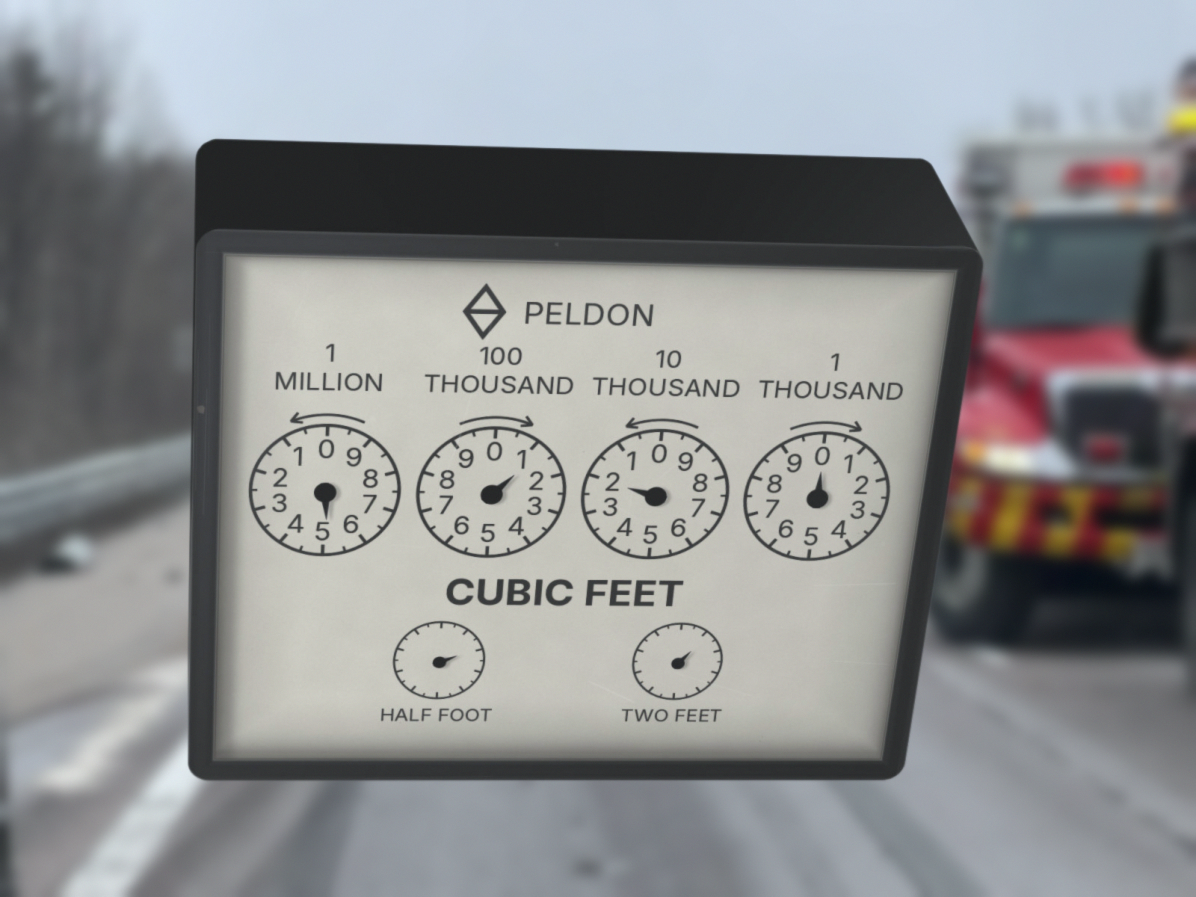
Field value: 512000
